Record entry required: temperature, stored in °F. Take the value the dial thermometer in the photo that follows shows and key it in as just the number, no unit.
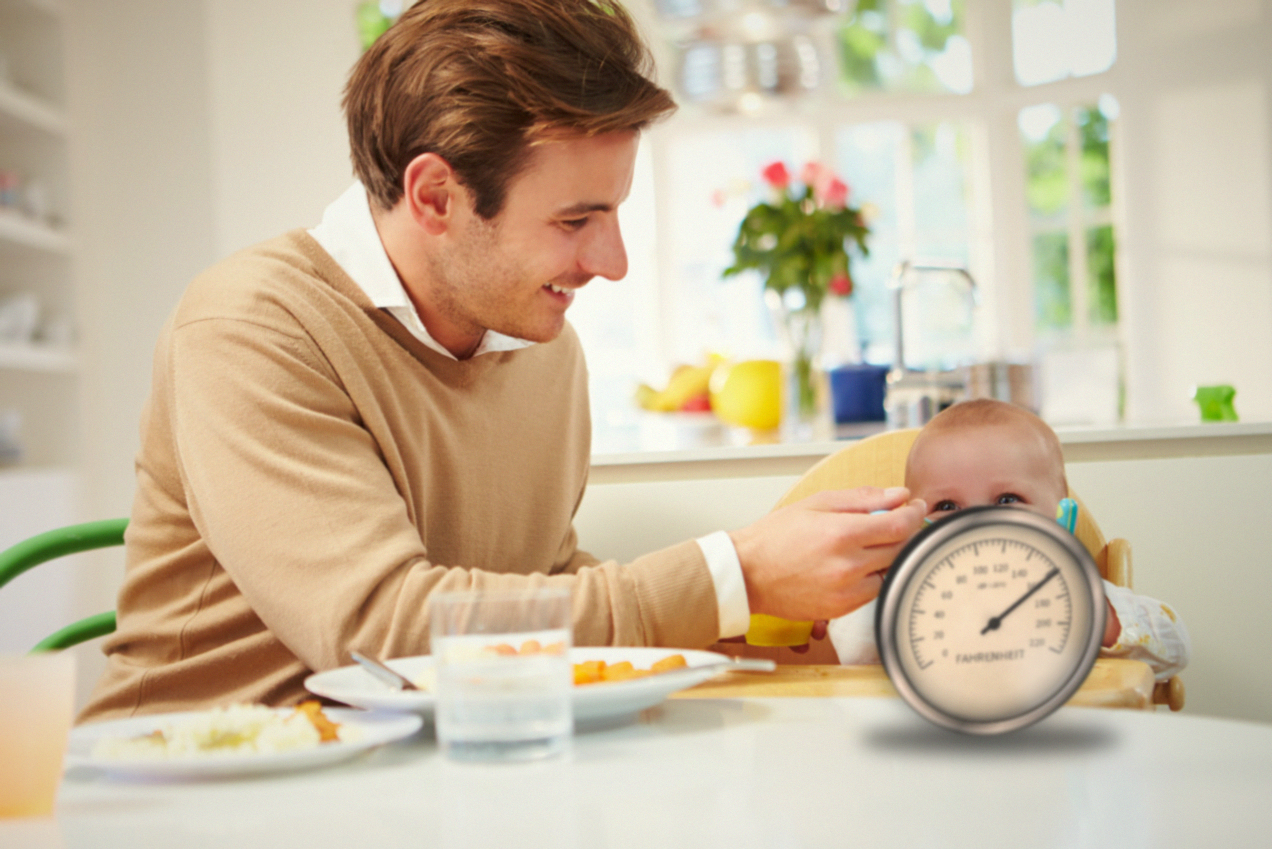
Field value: 160
